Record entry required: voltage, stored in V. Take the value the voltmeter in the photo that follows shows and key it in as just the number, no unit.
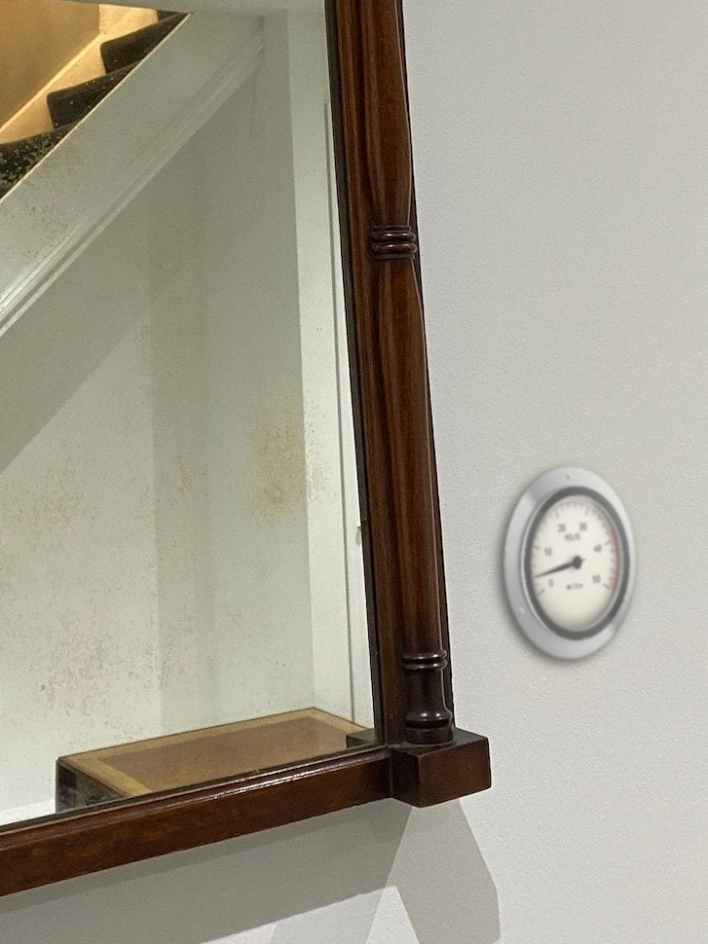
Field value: 4
